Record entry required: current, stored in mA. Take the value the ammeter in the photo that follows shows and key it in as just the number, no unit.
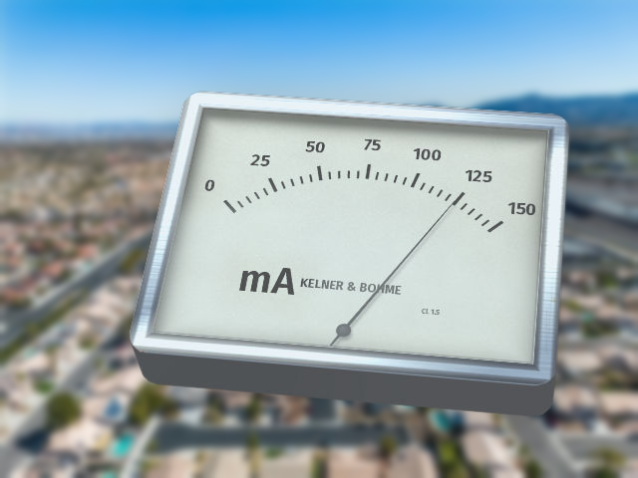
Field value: 125
